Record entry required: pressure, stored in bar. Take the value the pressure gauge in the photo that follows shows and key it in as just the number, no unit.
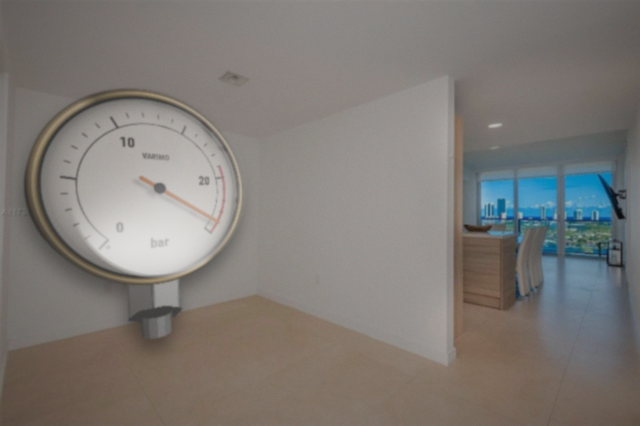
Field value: 24
